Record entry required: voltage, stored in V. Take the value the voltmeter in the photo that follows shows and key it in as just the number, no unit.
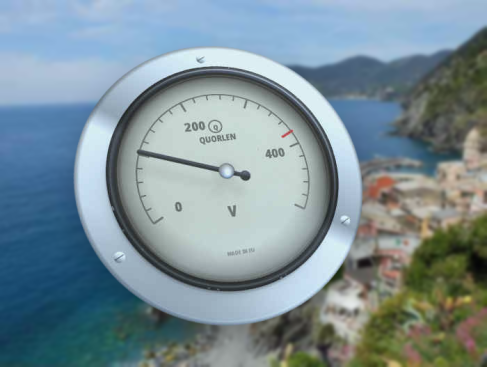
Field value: 100
